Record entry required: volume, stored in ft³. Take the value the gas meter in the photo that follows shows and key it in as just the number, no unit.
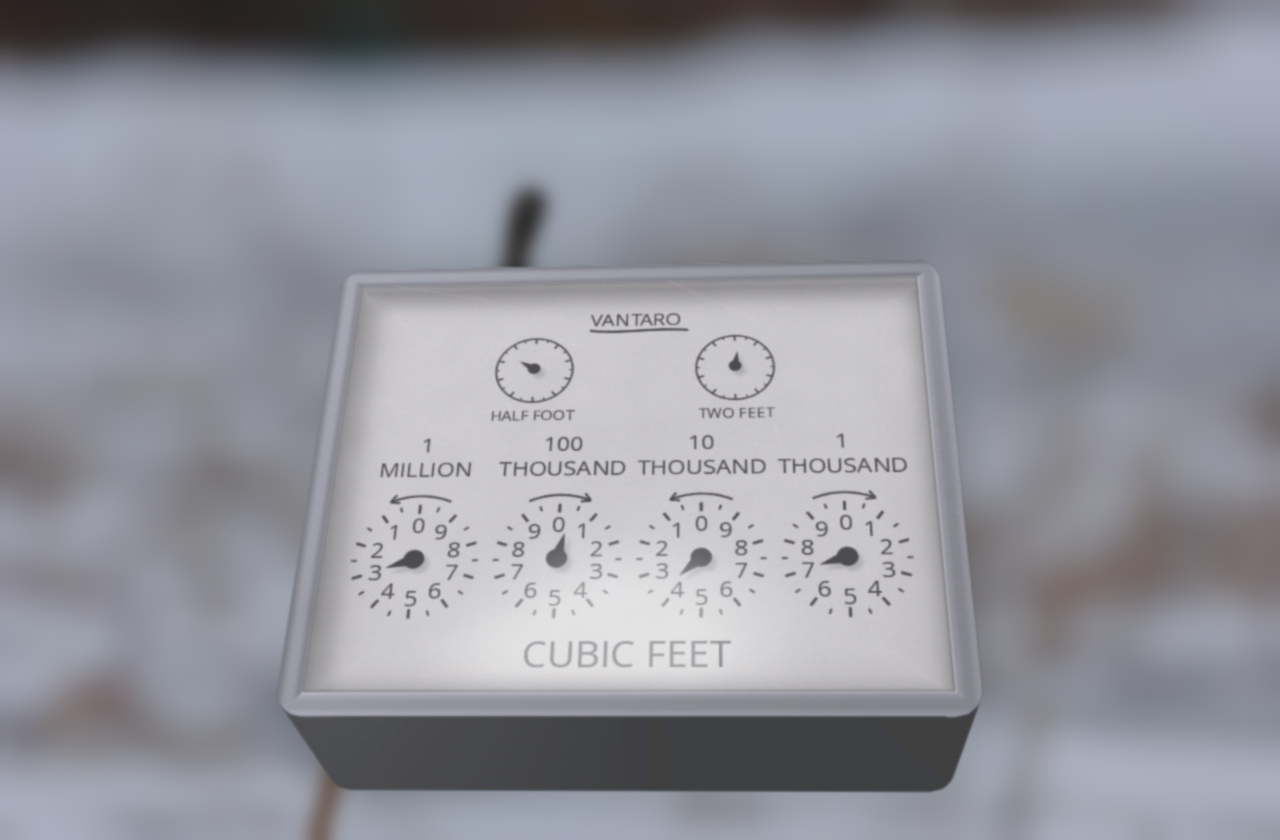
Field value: 303700
